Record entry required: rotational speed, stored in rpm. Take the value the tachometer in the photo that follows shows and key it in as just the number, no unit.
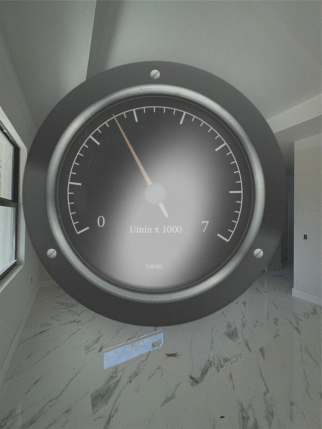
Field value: 2600
